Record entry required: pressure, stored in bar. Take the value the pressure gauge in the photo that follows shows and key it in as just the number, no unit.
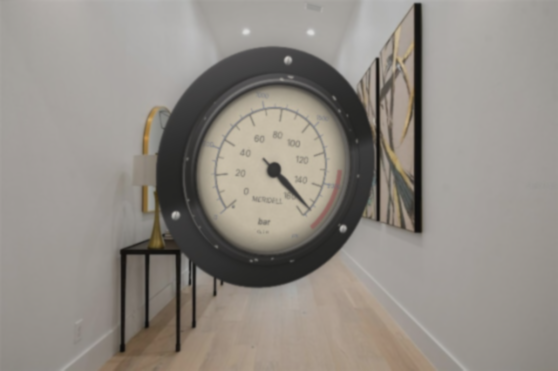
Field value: 155
